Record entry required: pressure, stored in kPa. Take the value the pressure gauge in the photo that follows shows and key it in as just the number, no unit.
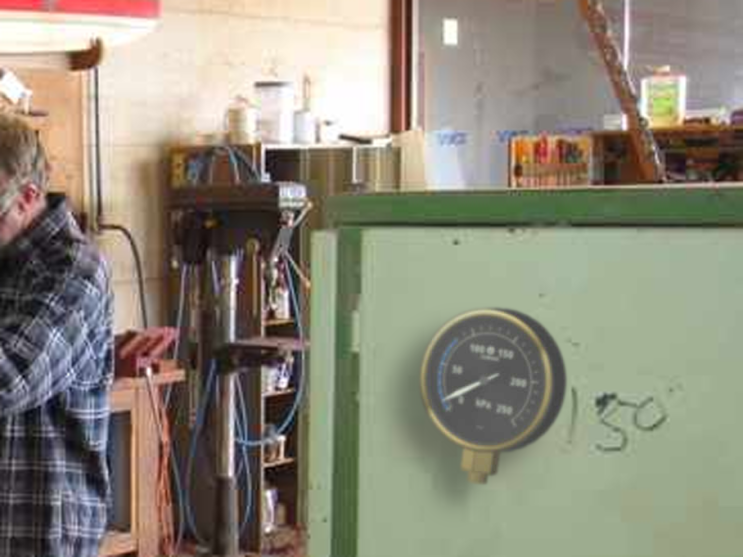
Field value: 10
